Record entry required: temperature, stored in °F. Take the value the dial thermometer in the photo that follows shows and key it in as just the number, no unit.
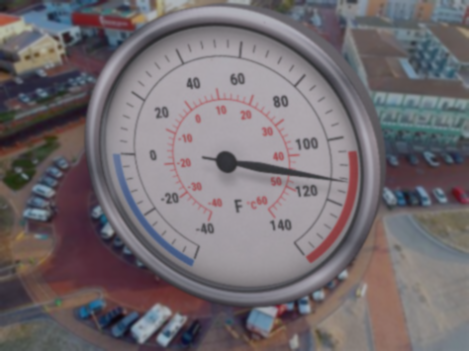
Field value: 112
